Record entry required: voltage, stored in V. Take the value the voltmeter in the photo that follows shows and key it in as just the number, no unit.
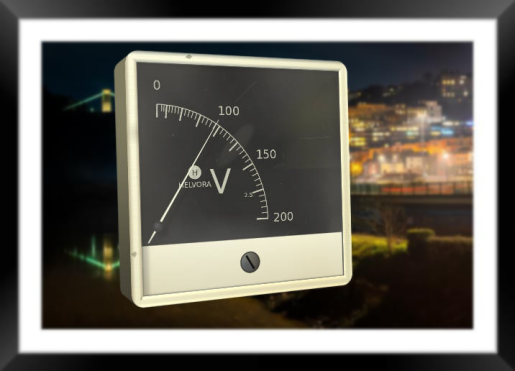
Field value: 95
